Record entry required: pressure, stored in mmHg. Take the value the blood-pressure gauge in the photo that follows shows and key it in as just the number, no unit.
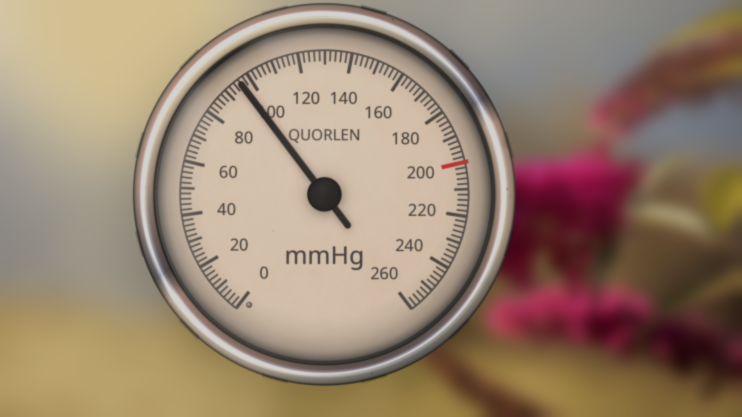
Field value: 96
